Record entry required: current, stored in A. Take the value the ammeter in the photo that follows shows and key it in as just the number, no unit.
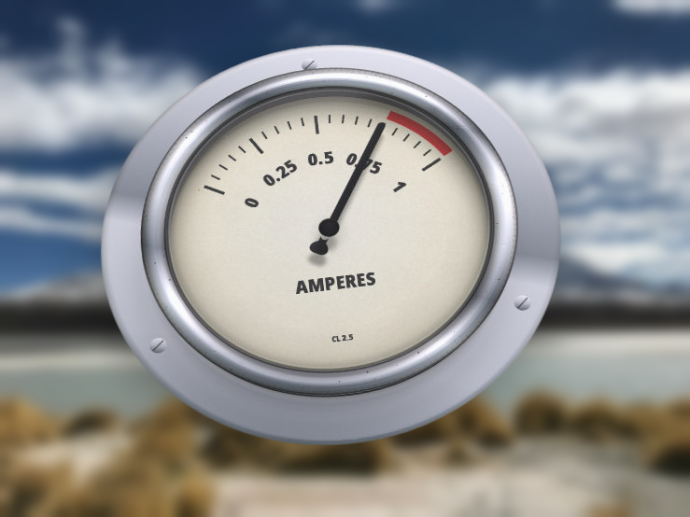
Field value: 0.75
